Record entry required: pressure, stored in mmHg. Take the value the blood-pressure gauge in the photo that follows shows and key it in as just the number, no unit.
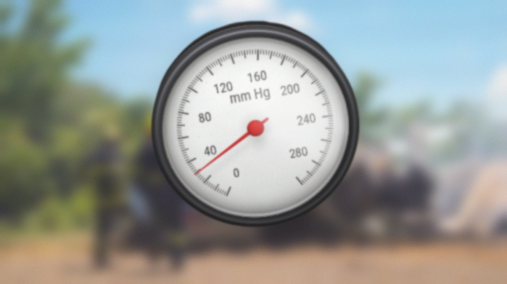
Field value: 30
